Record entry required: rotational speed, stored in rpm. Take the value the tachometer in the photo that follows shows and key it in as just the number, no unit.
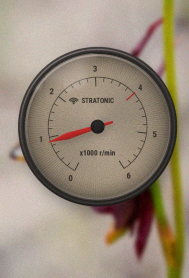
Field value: 900
